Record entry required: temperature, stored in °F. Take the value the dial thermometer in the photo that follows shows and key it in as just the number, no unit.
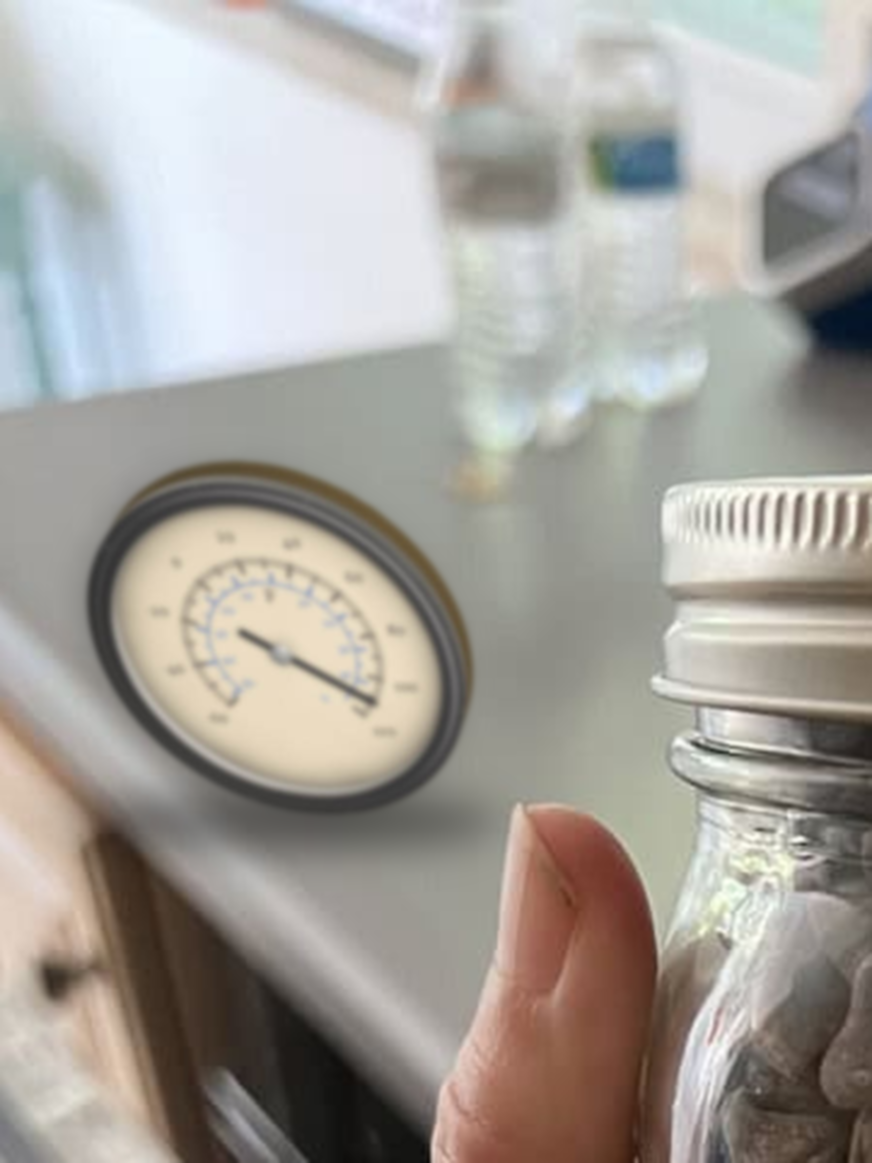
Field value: 110
